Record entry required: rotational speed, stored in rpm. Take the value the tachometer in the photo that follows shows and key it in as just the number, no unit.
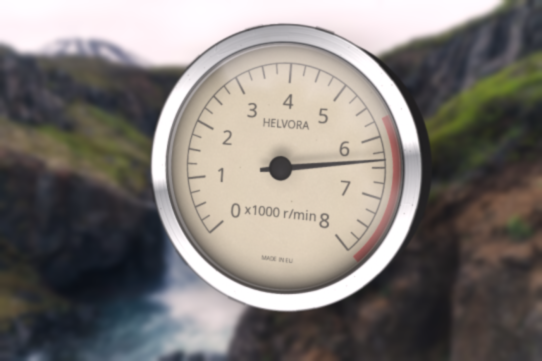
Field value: 6375
